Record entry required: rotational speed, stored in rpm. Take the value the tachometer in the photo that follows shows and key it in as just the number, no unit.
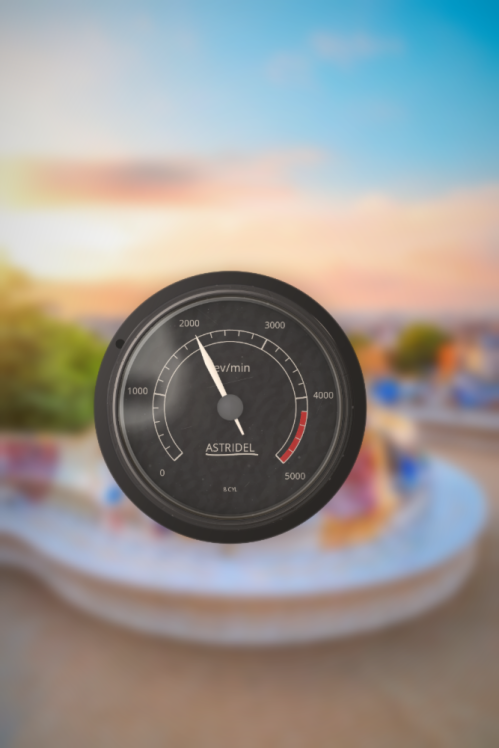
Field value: 2000
